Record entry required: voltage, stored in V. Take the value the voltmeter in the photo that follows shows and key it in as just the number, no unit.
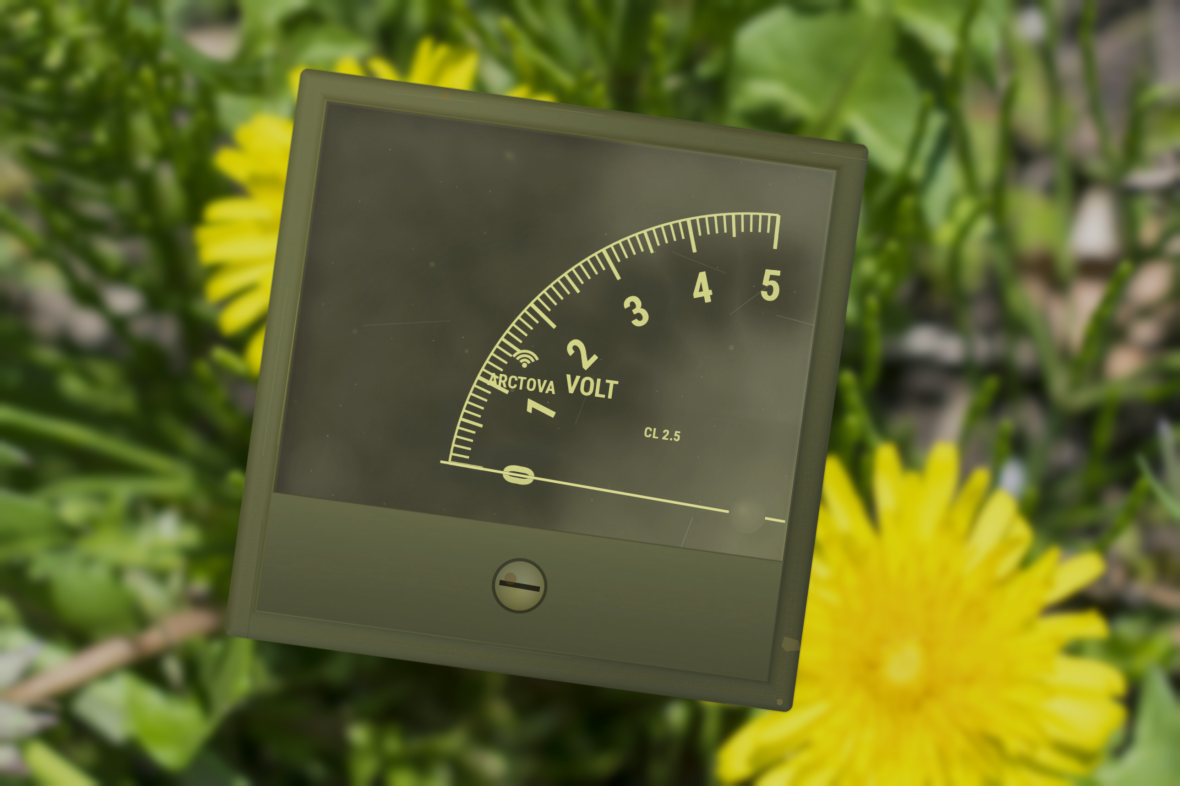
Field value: 0
